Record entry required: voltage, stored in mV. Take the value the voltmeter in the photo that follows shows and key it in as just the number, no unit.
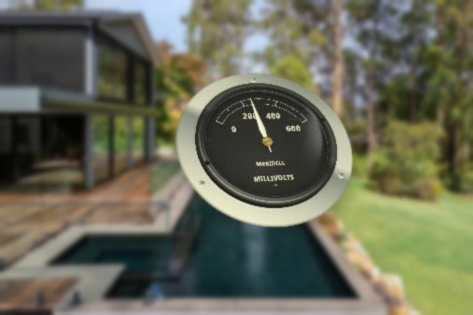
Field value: 250
